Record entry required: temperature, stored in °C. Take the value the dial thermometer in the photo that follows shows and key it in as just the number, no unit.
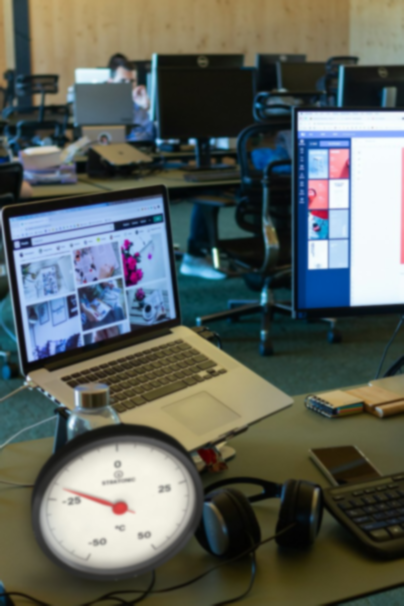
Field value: -20
